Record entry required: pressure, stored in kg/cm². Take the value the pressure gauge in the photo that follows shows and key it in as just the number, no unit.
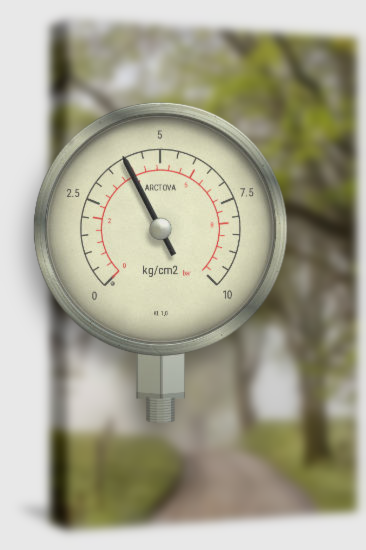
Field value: 4
